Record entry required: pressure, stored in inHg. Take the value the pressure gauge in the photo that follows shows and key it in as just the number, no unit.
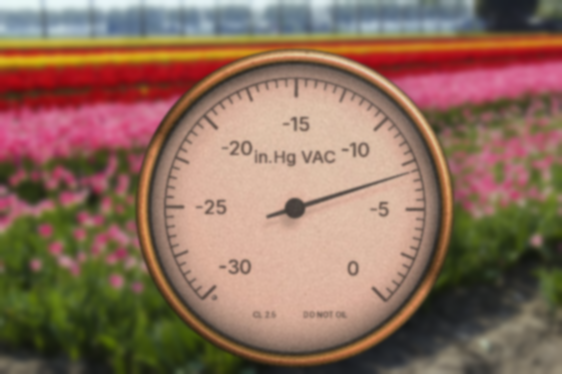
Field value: -7
